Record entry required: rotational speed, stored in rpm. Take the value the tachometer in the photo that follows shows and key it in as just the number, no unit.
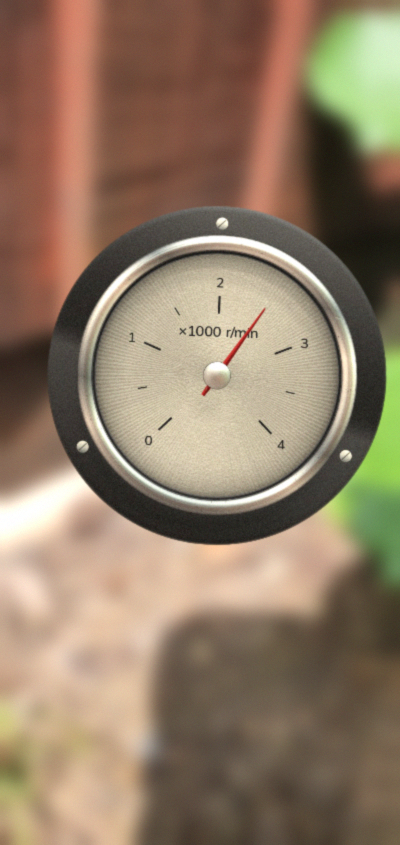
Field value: 2500
